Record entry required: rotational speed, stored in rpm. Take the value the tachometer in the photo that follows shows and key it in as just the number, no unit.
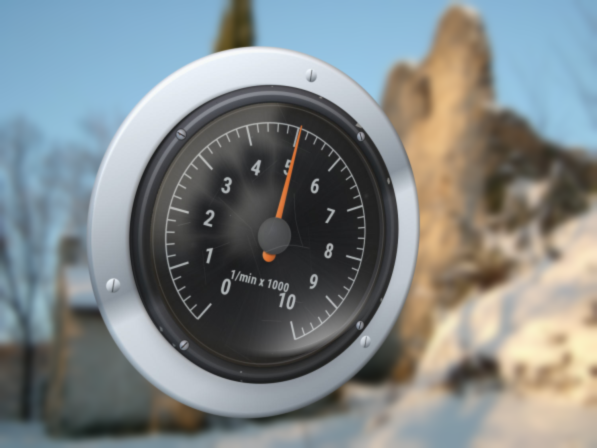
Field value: 5000
